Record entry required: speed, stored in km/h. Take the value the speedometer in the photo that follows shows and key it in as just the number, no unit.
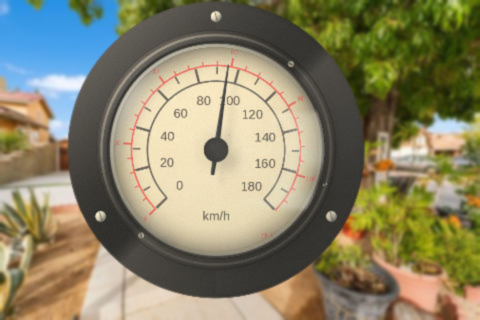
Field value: 95
